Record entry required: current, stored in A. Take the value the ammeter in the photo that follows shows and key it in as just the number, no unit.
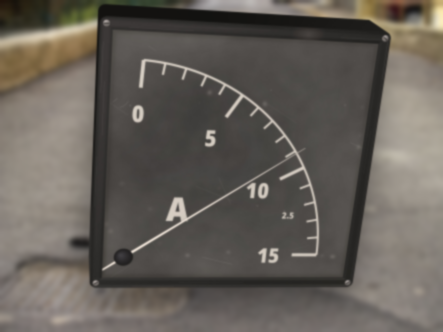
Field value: 9
